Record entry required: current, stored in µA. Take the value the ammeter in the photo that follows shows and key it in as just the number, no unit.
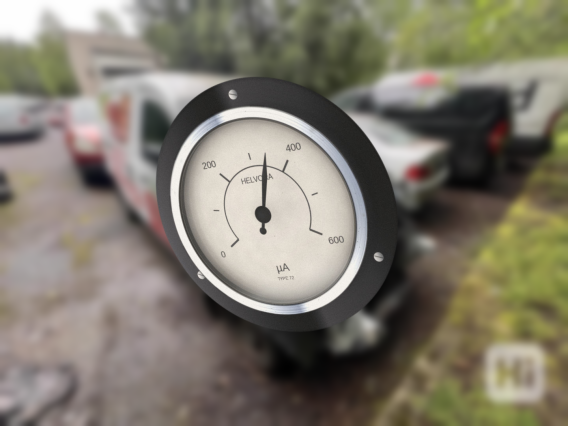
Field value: 350
